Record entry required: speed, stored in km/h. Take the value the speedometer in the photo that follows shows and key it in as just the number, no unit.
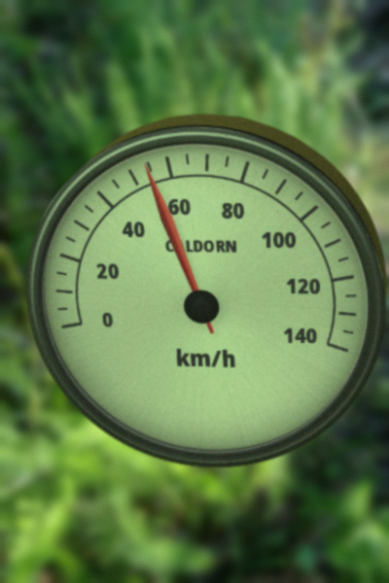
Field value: 55
